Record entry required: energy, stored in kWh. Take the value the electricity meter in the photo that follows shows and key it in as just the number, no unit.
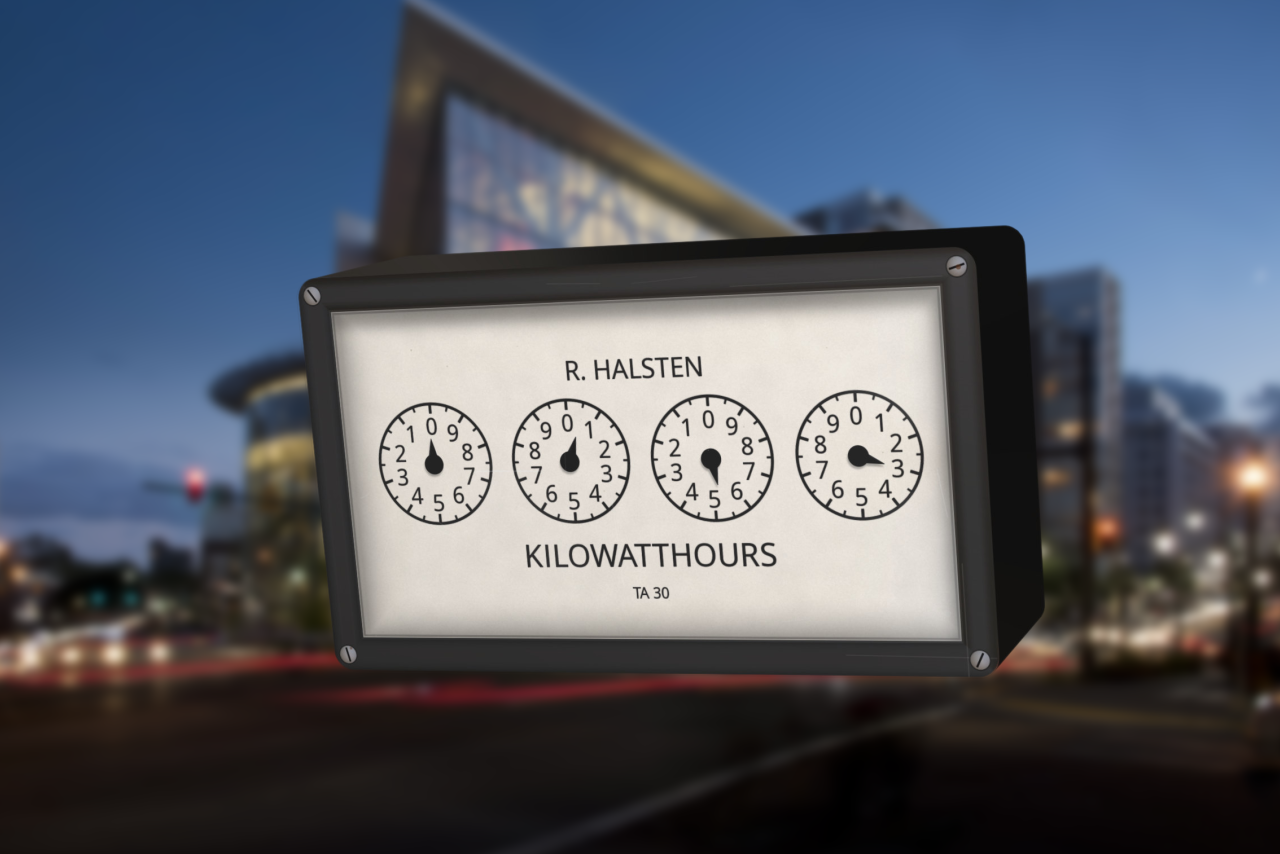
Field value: 53
